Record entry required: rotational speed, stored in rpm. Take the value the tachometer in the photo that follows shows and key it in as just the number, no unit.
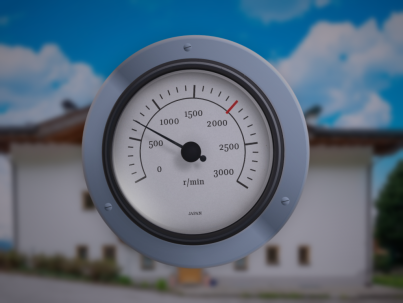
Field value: 700
